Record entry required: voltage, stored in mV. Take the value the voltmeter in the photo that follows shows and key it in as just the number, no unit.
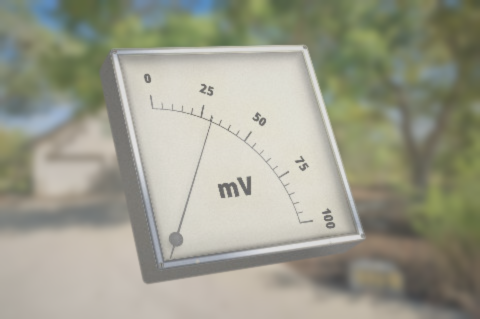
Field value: 30
